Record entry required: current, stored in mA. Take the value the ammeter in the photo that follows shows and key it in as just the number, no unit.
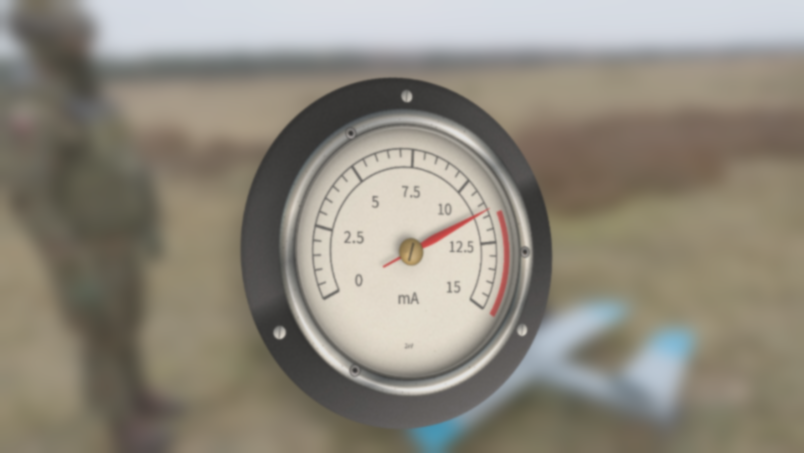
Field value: 11.25
